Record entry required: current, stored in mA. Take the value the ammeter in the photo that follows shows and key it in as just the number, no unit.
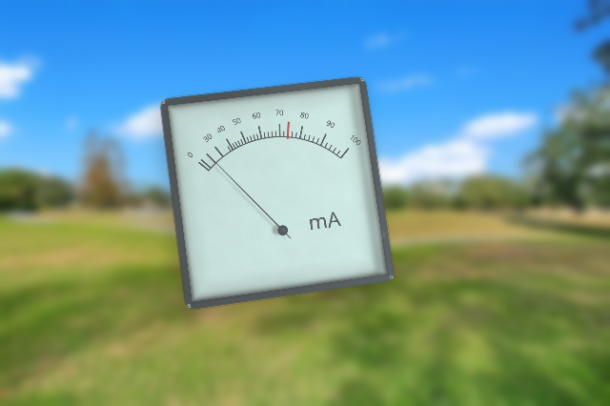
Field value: 20
